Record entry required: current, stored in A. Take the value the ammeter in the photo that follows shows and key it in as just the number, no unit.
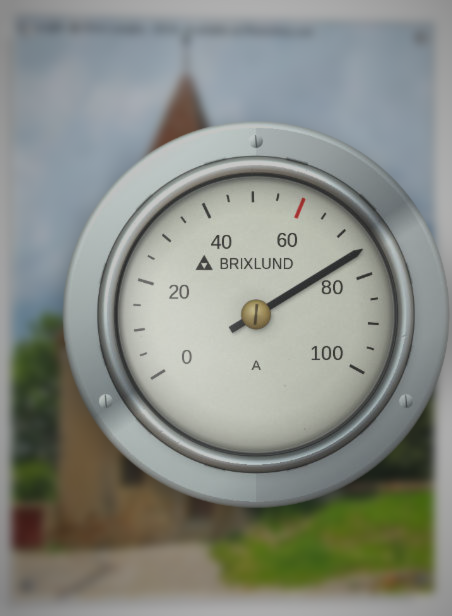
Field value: 75
